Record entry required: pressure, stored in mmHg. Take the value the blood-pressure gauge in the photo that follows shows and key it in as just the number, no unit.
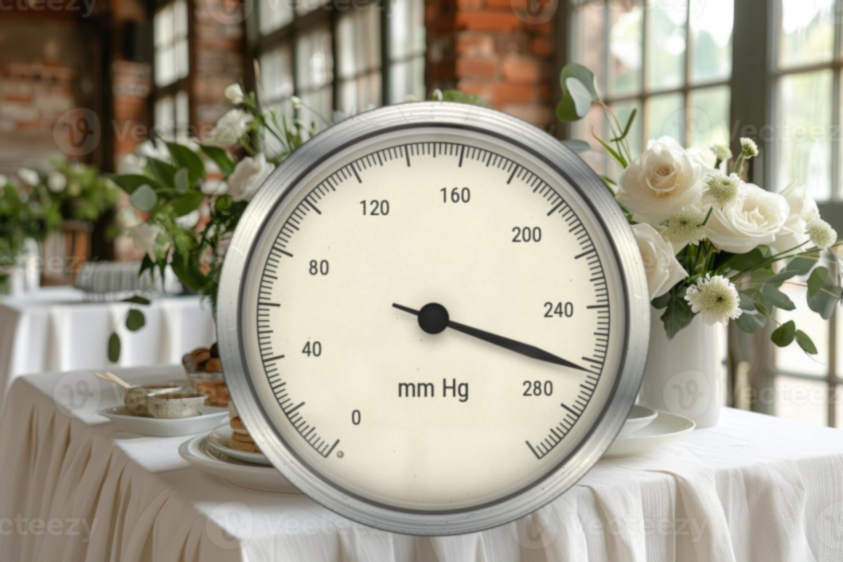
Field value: 264
